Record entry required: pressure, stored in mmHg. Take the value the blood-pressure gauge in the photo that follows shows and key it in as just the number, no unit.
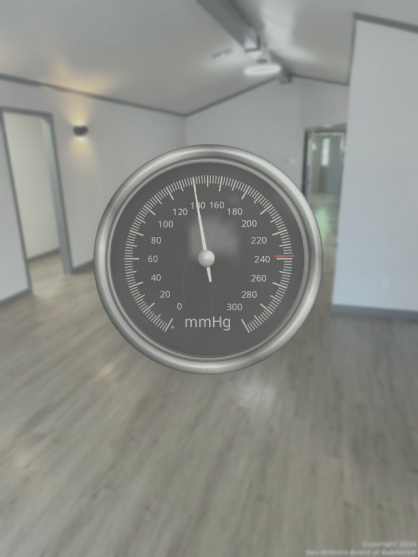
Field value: 140
